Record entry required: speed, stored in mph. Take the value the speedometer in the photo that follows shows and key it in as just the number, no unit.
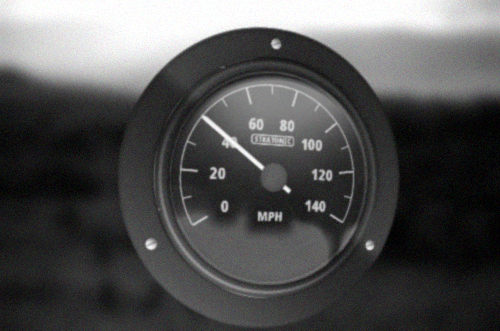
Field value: 40
